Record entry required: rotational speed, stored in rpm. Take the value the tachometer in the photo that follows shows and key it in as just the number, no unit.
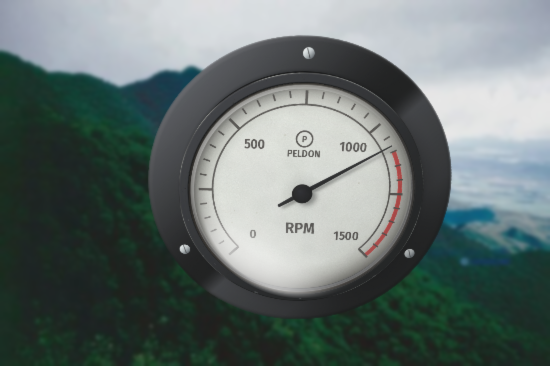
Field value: 1075
